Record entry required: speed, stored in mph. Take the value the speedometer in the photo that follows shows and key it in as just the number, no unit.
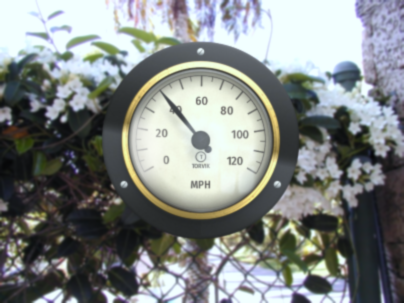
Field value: 40
